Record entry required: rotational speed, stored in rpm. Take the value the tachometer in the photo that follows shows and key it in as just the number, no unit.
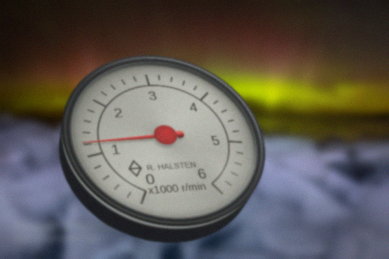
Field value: 1200
